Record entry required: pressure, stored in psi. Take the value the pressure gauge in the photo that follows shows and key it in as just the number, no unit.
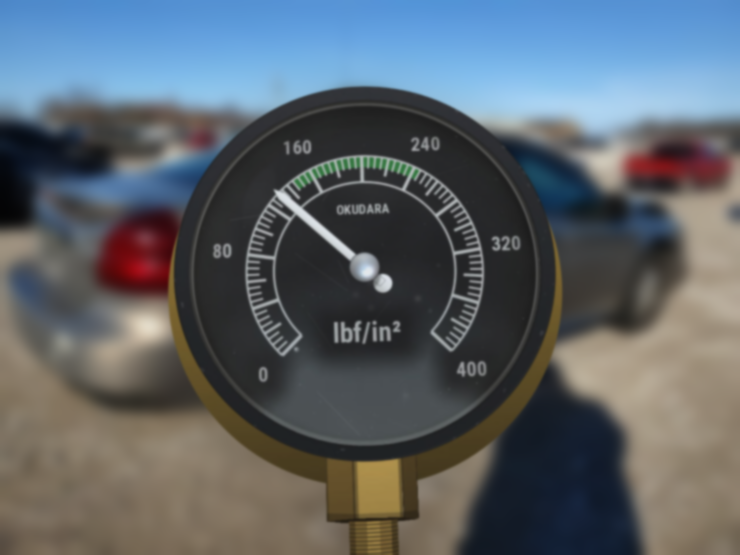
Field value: 130
